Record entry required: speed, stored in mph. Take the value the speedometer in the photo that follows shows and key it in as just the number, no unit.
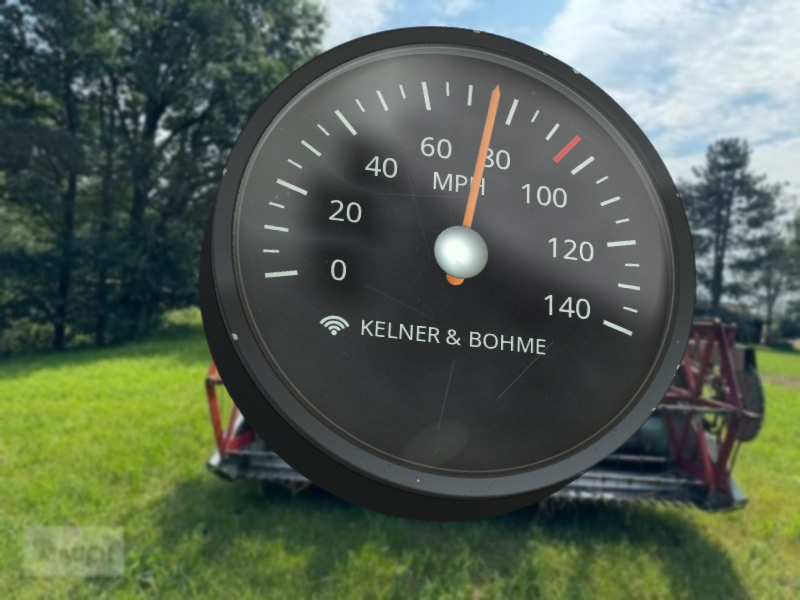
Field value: 75
